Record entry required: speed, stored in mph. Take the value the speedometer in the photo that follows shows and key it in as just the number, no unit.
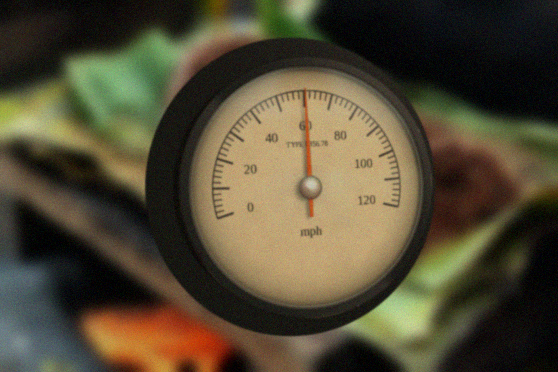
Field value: 60
